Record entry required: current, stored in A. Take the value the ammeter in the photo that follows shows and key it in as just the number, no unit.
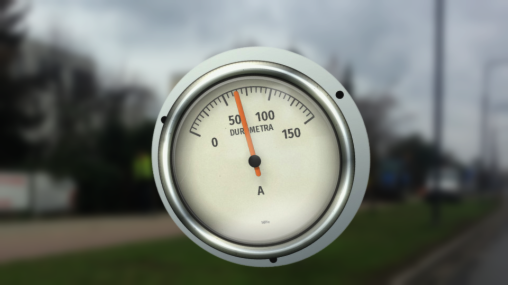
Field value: 65
